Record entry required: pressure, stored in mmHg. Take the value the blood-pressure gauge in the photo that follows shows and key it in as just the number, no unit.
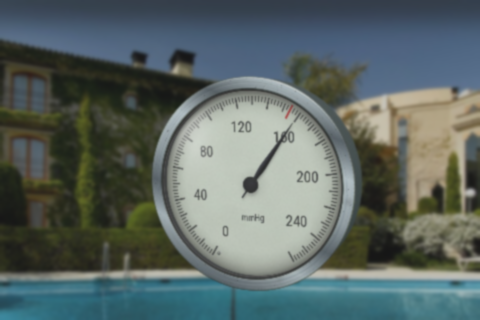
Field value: 160
